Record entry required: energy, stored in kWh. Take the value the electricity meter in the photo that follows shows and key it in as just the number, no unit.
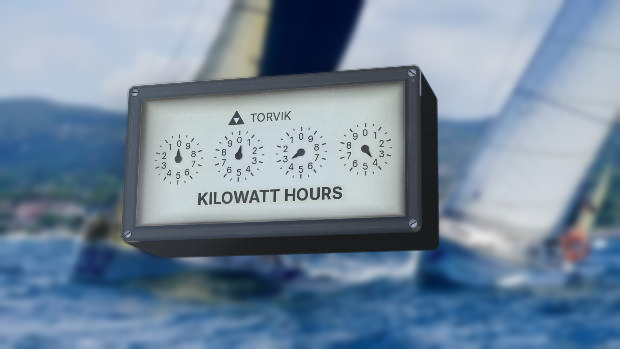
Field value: 34
